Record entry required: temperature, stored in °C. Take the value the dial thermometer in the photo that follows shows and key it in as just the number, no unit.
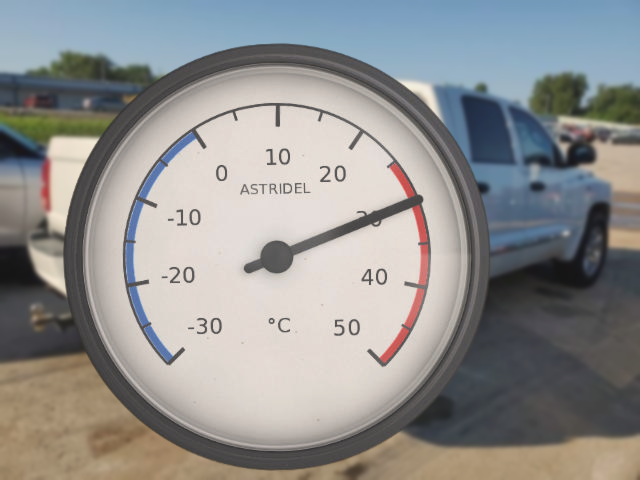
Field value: 30
